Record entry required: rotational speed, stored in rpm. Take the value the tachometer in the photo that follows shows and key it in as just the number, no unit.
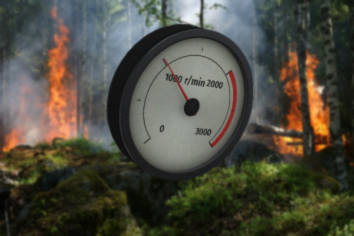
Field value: 1000
